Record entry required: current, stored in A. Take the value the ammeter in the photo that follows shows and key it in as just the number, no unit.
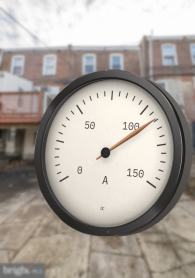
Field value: 110
